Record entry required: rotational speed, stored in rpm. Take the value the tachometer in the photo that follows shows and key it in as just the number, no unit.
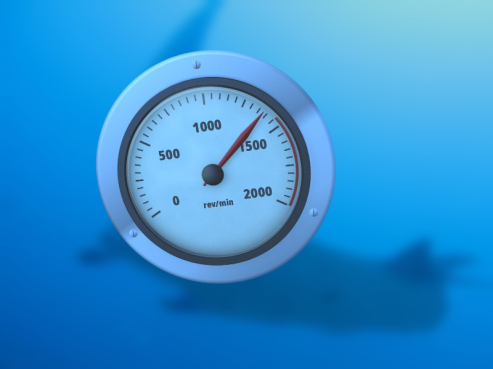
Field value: 1375
